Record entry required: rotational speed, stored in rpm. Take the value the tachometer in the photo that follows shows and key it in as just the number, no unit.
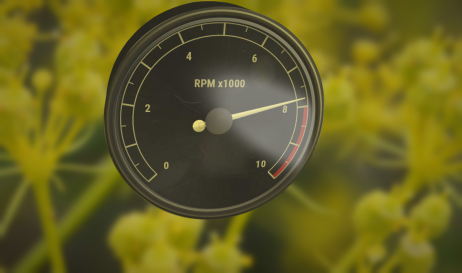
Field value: 7750
